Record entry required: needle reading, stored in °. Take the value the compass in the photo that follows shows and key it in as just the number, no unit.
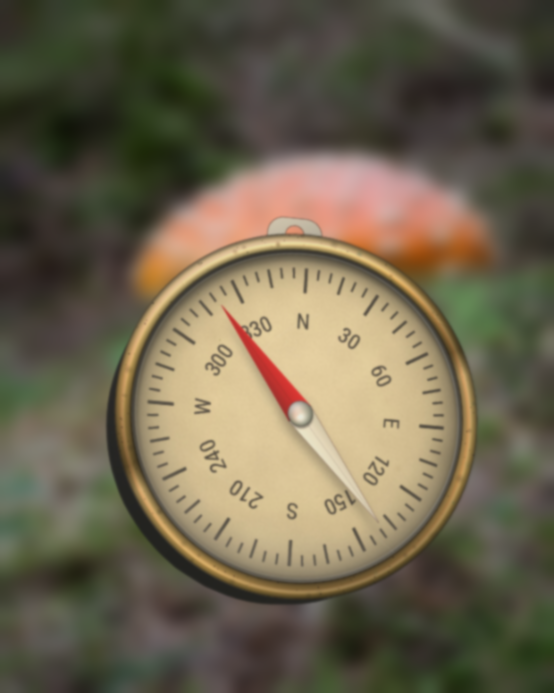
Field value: 320
